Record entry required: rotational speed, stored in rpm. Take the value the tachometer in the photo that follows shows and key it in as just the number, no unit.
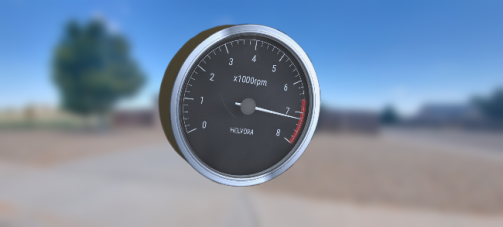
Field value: 7200
